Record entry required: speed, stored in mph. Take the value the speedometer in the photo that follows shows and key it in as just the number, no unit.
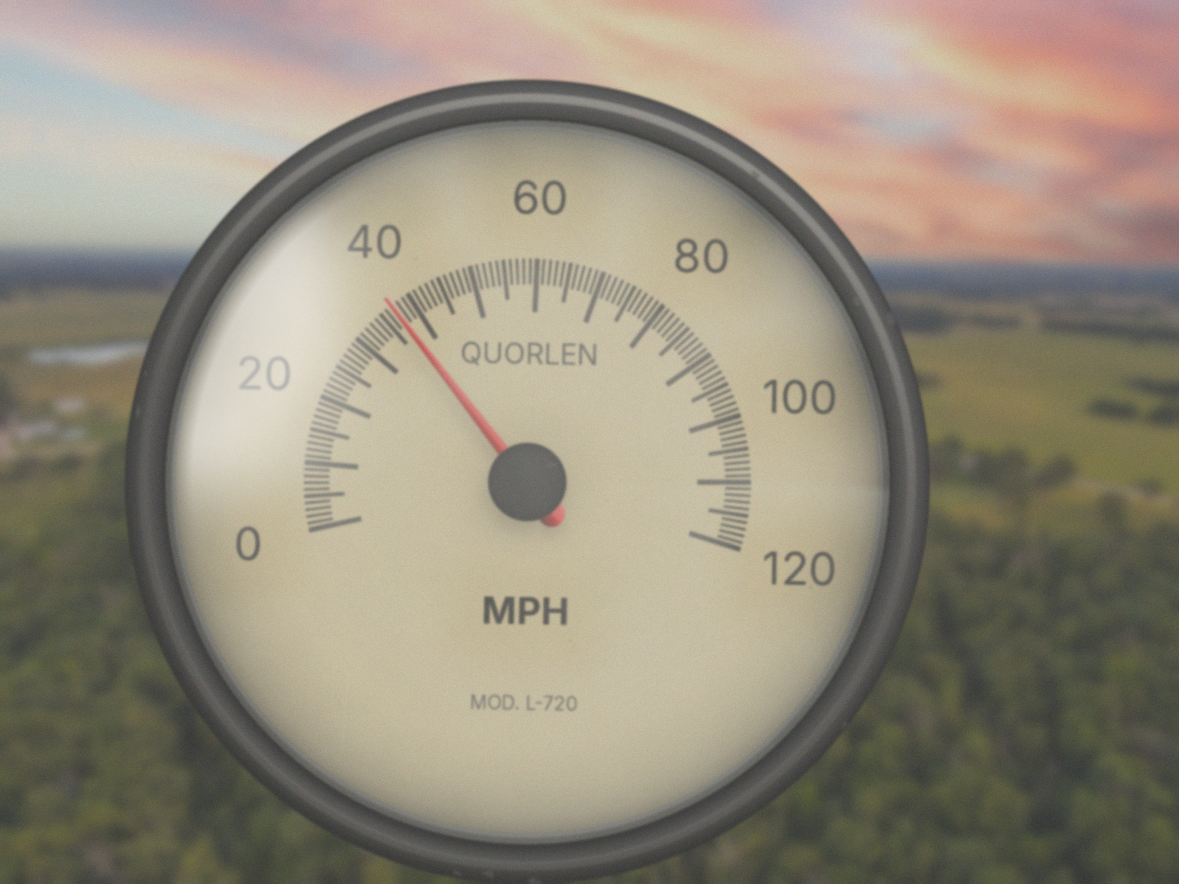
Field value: 37
